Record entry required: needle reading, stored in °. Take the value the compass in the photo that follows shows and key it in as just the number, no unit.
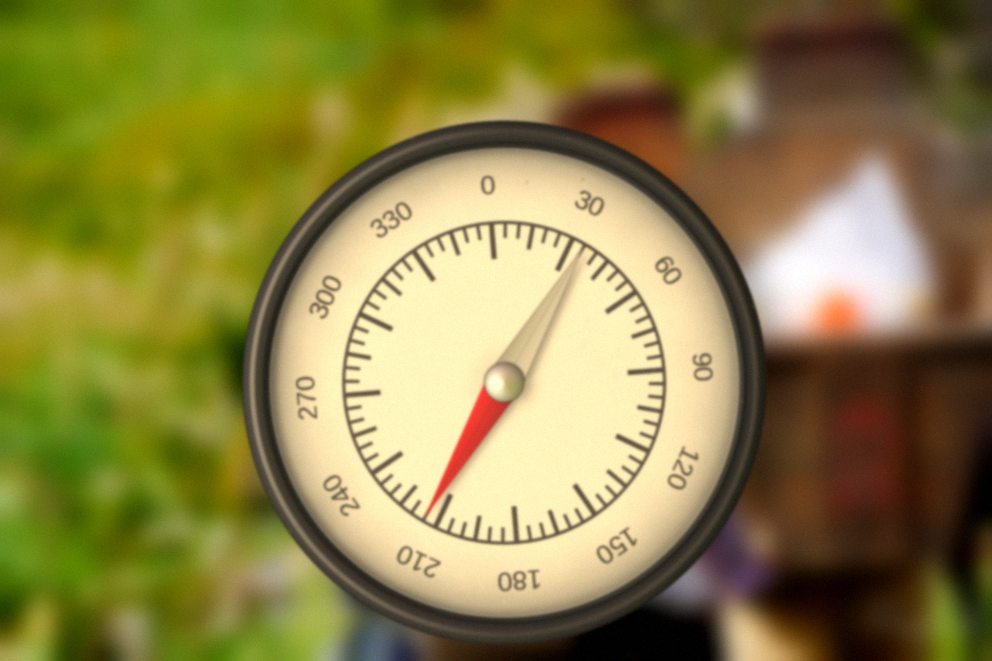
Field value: 215
